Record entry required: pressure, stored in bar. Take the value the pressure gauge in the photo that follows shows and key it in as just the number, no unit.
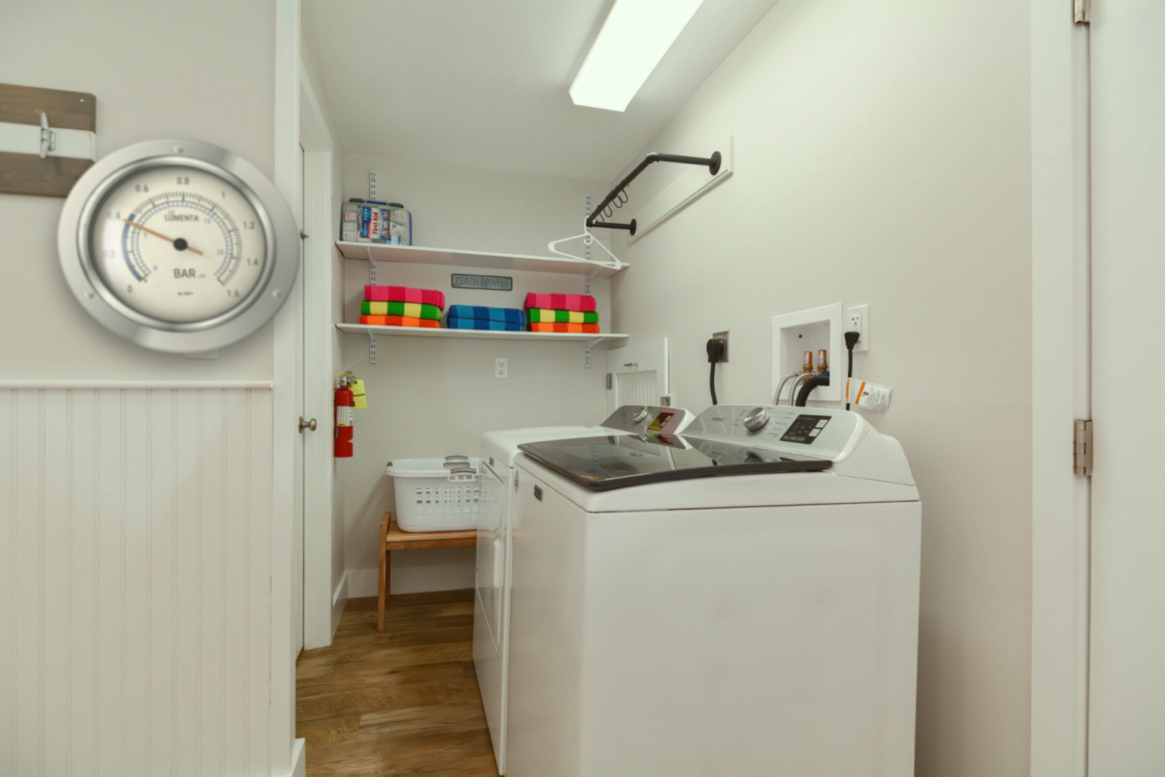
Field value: 0.4
